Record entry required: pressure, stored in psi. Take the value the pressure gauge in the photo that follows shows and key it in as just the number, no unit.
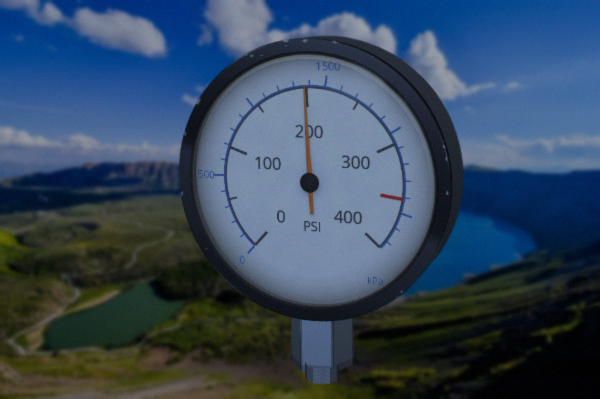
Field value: 200
